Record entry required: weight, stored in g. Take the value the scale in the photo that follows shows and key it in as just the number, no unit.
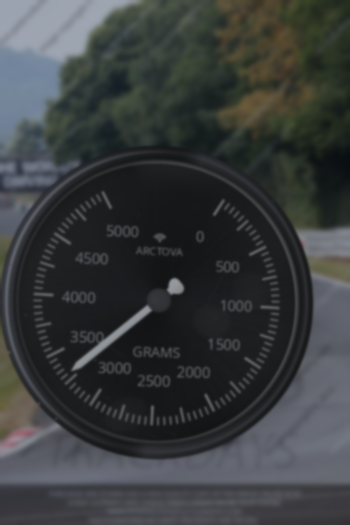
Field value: 3300
